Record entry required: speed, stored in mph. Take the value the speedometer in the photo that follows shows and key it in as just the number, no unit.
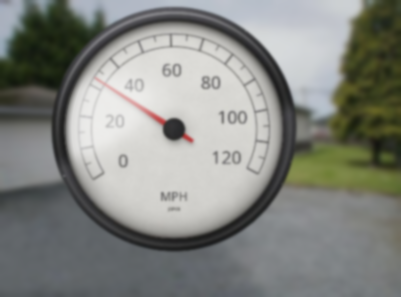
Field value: 32.5
